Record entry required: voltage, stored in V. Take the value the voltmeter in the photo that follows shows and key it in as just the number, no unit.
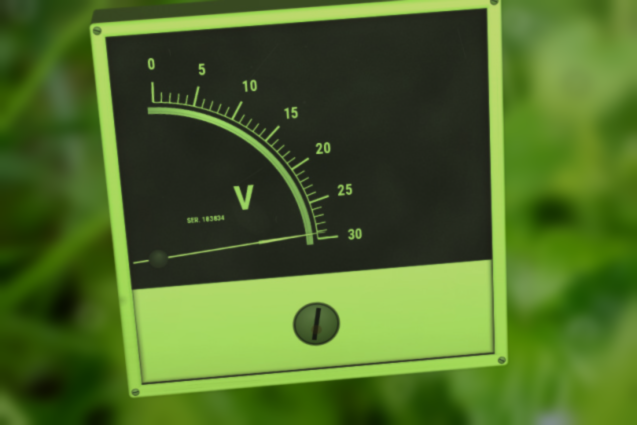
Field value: 29
